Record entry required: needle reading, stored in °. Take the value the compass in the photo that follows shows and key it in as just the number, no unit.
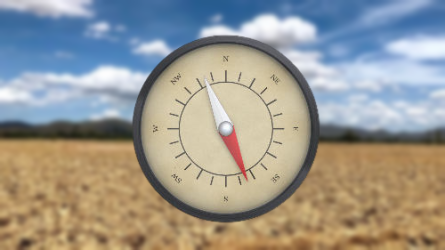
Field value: 157.5
